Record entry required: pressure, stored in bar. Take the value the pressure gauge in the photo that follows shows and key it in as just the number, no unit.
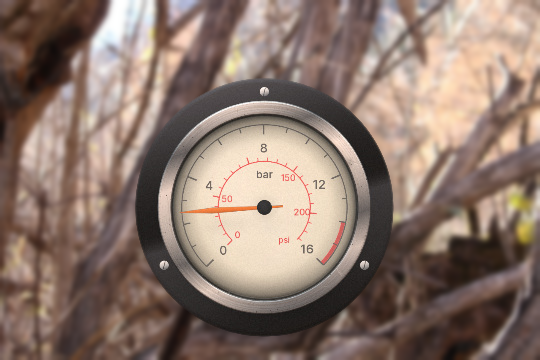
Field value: 2.5
